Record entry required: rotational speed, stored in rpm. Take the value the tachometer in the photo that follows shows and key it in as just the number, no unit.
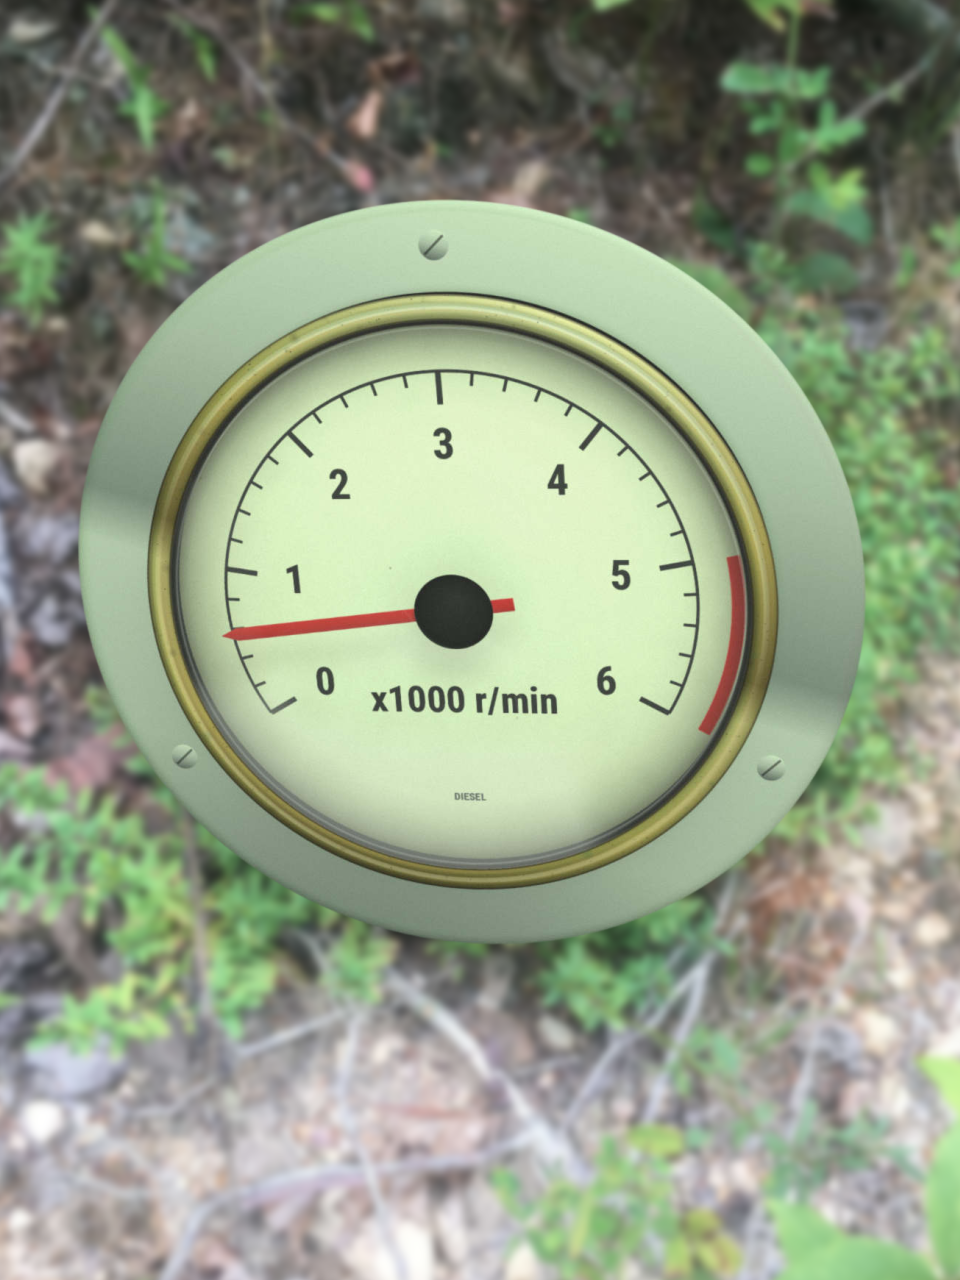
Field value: 600
